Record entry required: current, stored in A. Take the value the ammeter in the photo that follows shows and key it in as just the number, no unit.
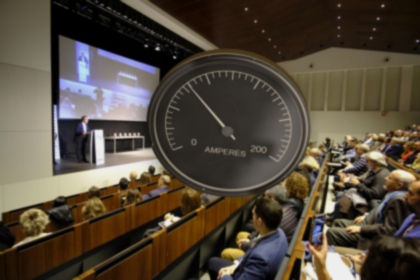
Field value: 65
